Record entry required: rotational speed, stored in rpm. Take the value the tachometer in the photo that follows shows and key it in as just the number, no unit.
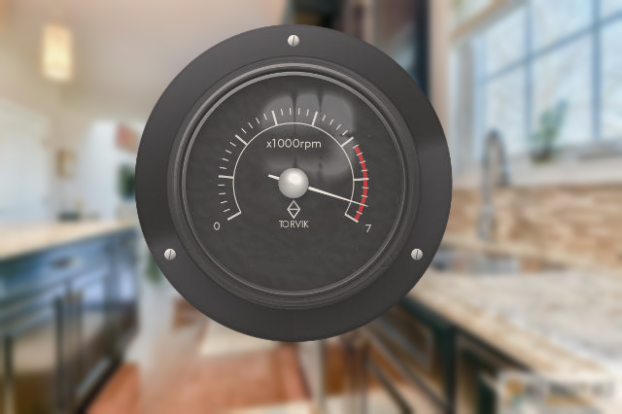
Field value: 6600
